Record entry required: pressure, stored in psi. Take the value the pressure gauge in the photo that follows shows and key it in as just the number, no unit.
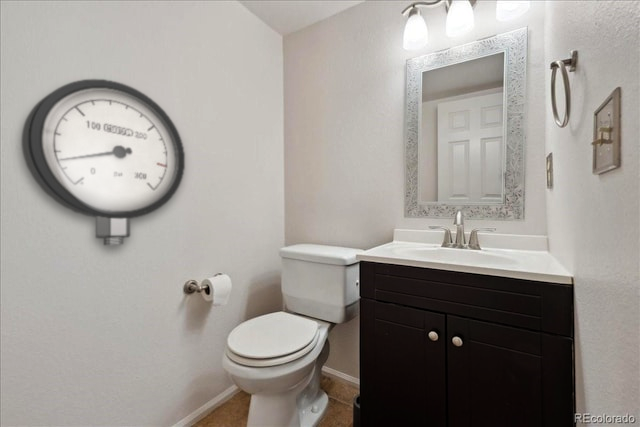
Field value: 30
